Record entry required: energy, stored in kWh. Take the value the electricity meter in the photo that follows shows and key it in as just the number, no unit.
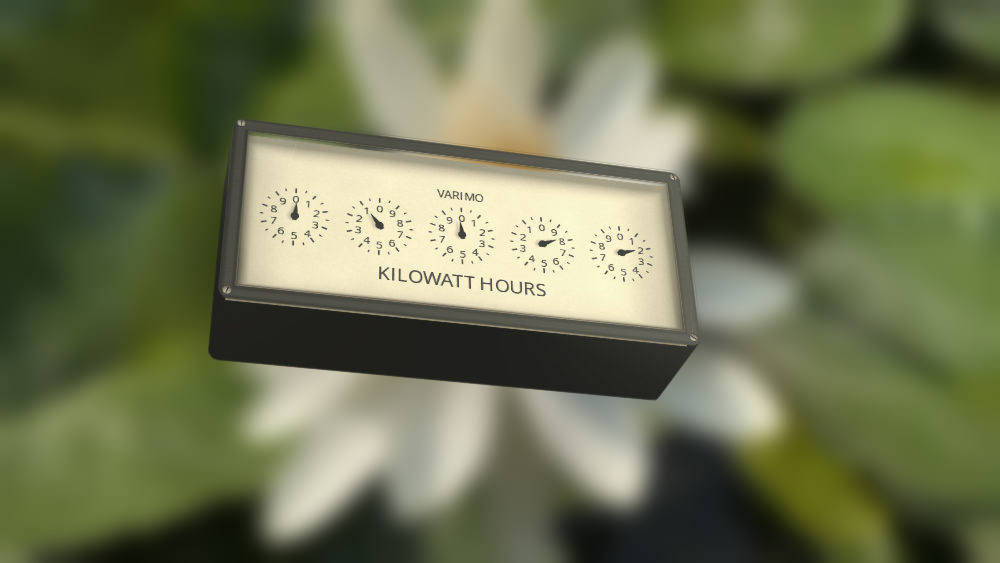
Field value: 982
